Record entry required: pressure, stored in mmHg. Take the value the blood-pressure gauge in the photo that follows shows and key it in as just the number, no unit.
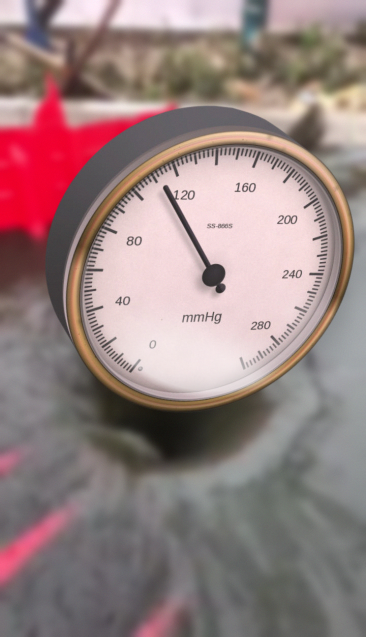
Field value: 112
